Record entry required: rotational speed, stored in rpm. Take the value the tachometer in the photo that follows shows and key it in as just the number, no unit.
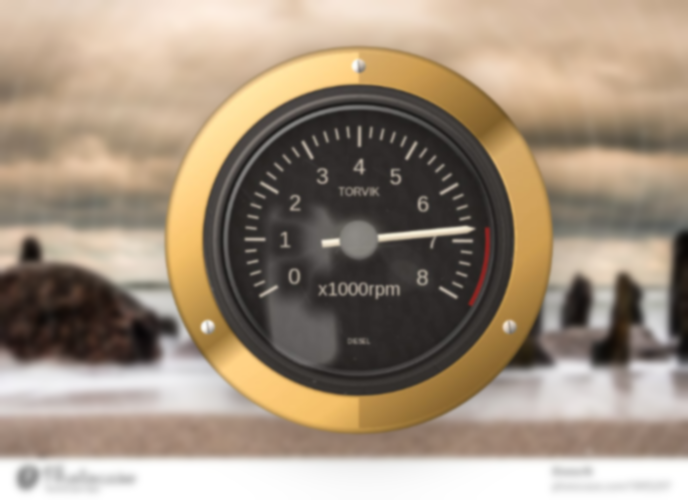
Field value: 6800
